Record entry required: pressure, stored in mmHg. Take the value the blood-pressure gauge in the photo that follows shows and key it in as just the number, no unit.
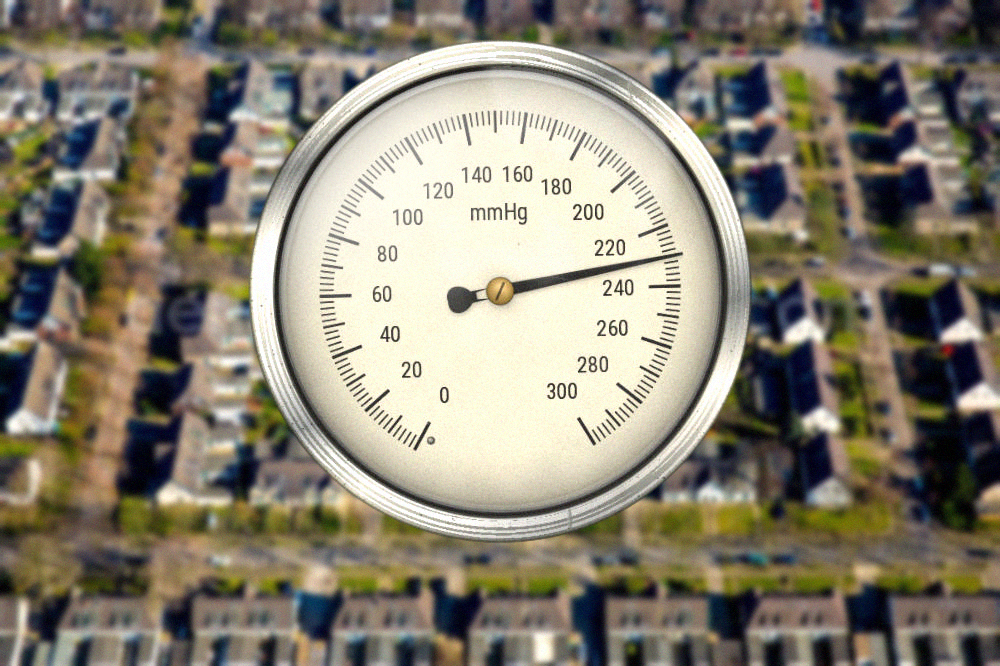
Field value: 230
